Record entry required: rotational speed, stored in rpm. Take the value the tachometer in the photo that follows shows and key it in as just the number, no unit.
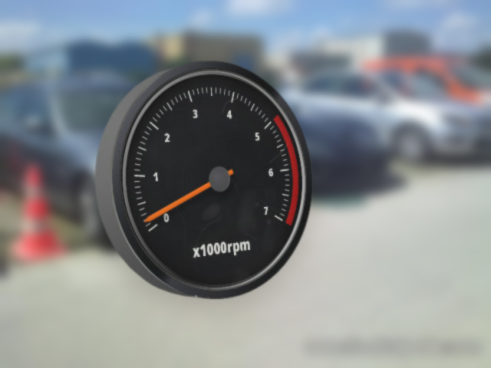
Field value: 200
